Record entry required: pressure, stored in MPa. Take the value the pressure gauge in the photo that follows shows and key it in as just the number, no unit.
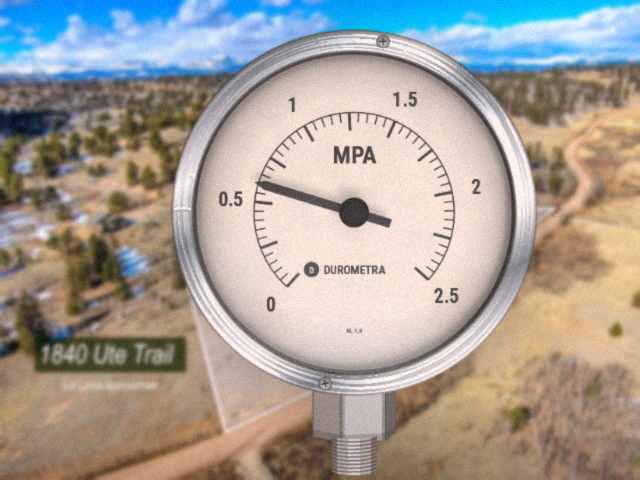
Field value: 0.6
